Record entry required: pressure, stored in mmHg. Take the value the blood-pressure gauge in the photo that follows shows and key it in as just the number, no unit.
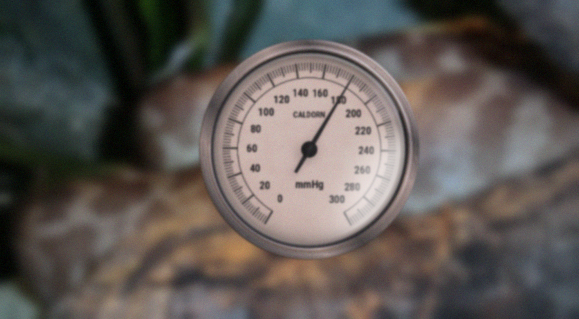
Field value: 180
